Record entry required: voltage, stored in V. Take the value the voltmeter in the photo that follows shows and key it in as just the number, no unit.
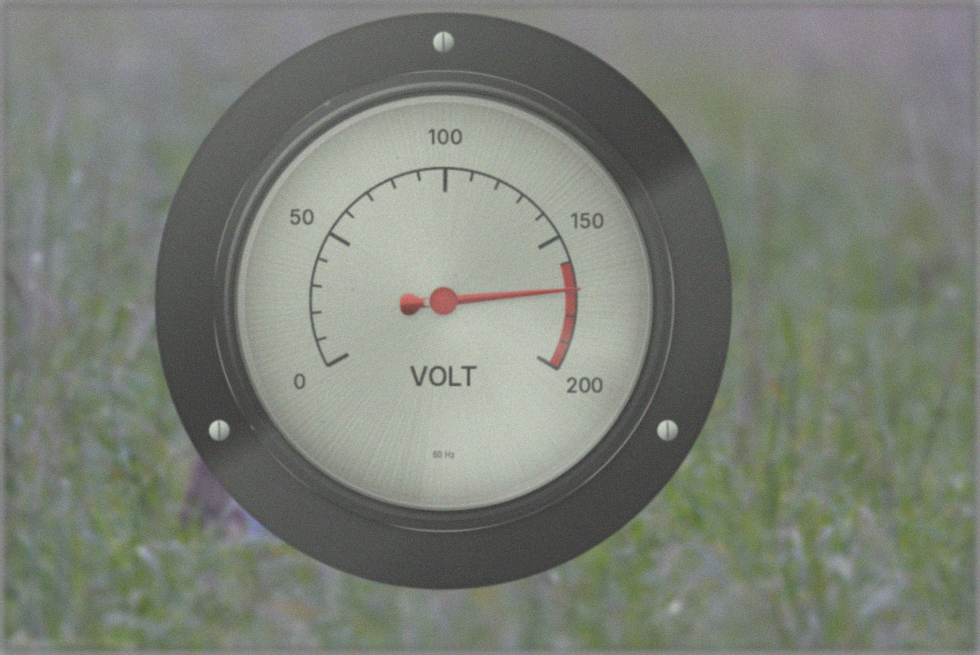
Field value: 170
